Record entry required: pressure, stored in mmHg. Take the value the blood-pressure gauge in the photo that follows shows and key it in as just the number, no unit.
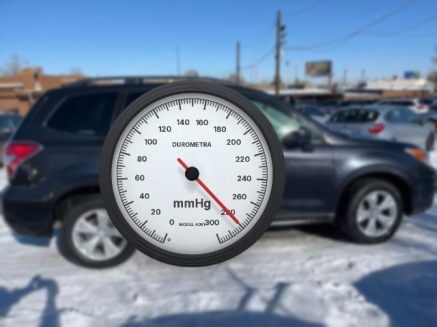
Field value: 280
